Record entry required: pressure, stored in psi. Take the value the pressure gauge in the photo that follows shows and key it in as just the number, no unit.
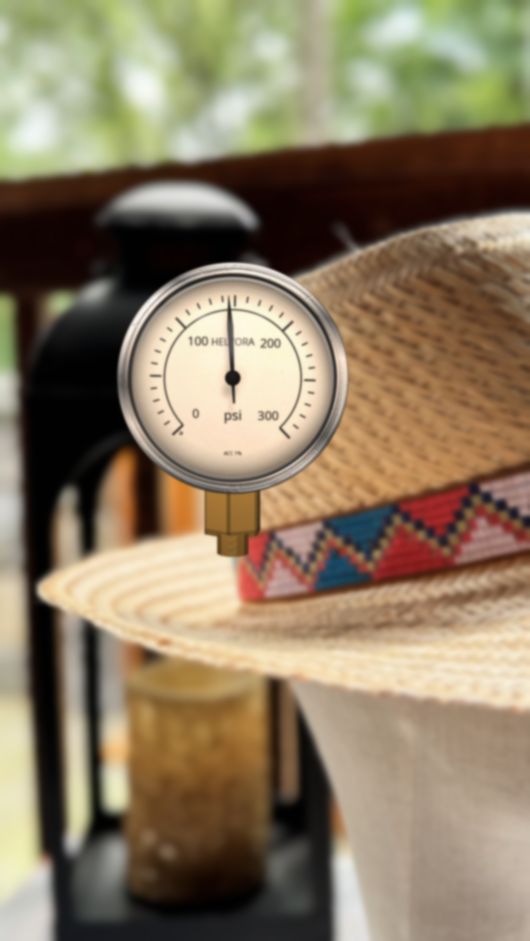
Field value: 145
